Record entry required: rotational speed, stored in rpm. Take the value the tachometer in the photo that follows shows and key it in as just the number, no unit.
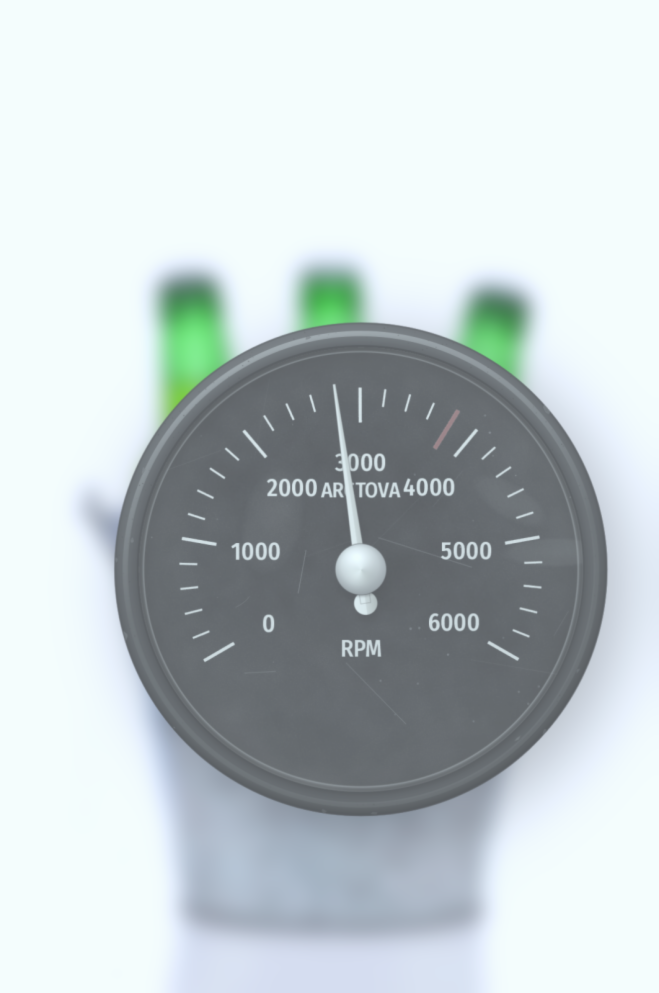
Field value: 2800
